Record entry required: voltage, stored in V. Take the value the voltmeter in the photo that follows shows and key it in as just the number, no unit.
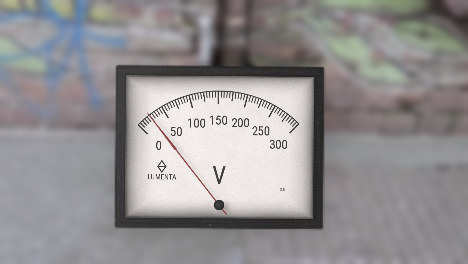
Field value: 25
